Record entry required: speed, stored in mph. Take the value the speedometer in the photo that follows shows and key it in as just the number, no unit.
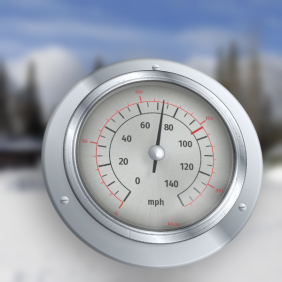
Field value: 72.5
